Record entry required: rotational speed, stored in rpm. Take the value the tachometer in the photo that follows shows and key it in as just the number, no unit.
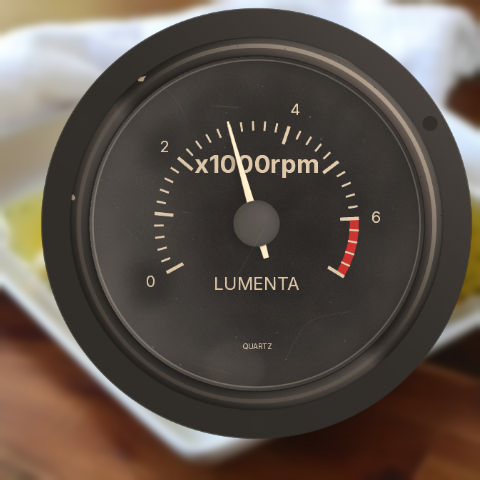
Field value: 3000
